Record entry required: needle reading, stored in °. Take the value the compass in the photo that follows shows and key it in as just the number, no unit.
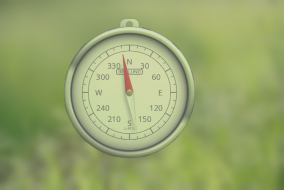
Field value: 350
